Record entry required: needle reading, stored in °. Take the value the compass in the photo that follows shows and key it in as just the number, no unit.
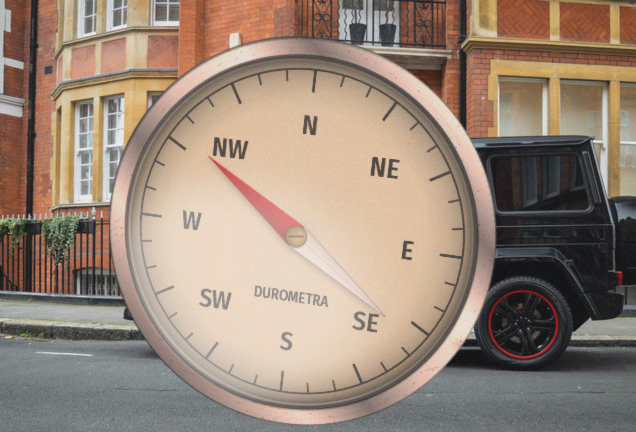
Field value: 305
